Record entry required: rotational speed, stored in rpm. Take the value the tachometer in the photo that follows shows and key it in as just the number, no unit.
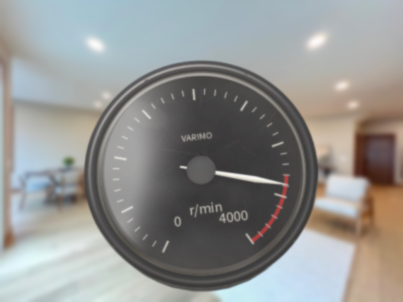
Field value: 3400
